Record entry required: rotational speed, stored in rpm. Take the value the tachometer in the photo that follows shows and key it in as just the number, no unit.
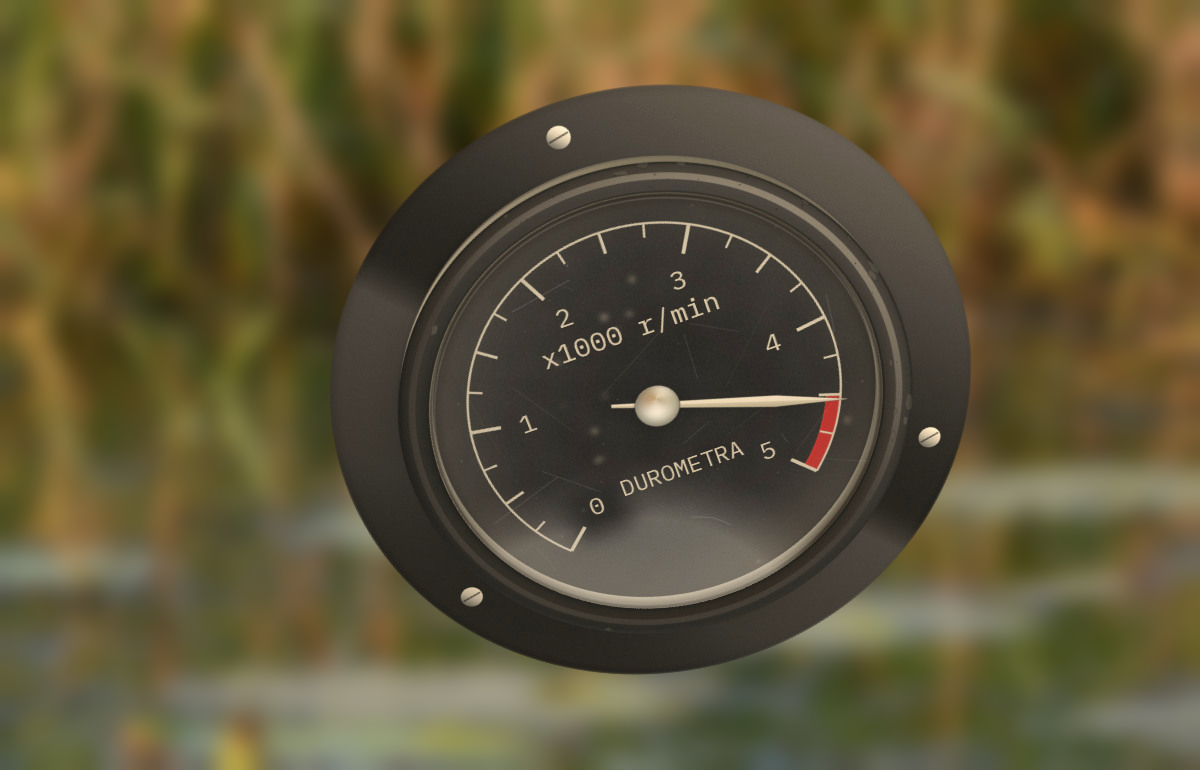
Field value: 4500
